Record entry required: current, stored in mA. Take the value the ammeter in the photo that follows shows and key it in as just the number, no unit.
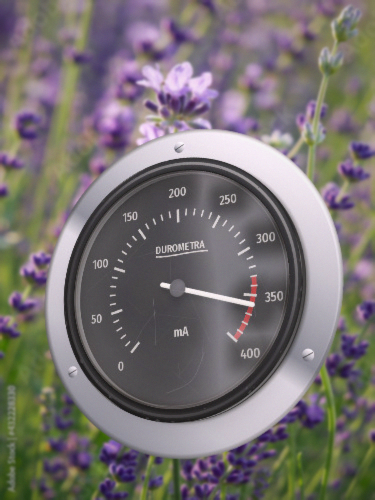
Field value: 360
